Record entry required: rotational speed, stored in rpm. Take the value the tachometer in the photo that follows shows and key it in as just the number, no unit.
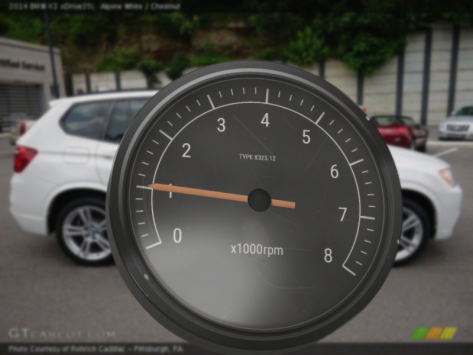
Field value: 1000
